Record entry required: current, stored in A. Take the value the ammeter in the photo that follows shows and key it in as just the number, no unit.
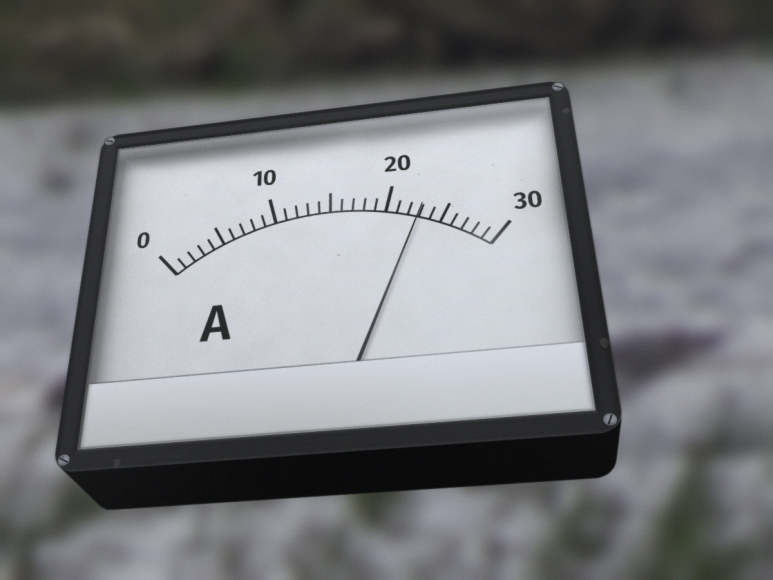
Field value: 23
